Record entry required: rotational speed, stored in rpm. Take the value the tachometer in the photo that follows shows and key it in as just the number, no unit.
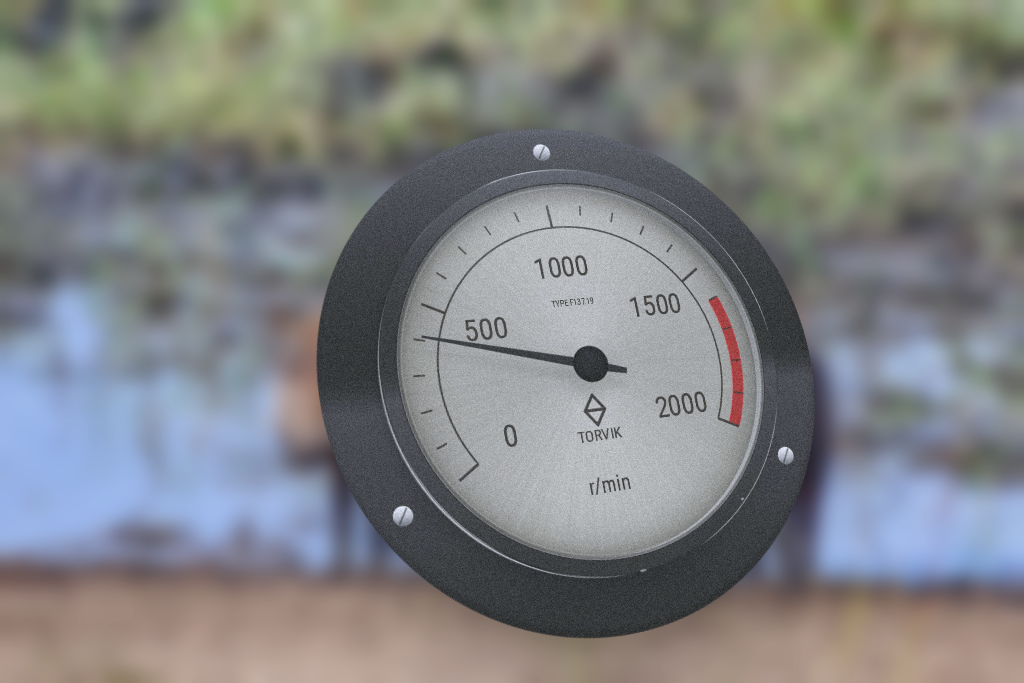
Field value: 400
